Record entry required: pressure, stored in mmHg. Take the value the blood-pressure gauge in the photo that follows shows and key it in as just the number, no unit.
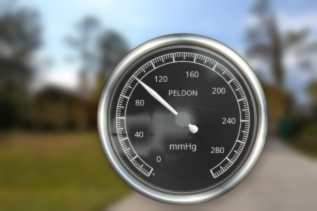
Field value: 100
